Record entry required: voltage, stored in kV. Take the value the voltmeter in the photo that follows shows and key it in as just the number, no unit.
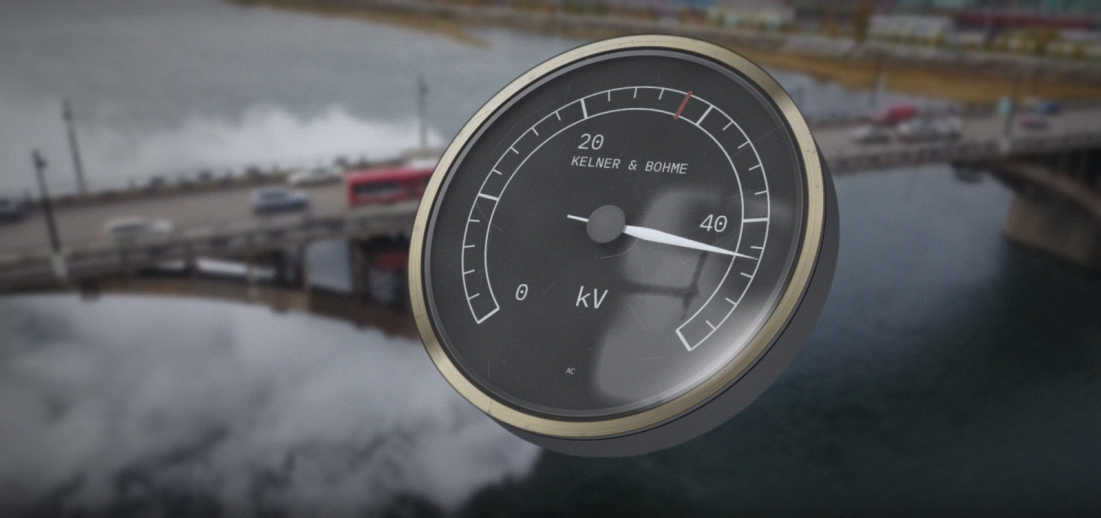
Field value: 43
